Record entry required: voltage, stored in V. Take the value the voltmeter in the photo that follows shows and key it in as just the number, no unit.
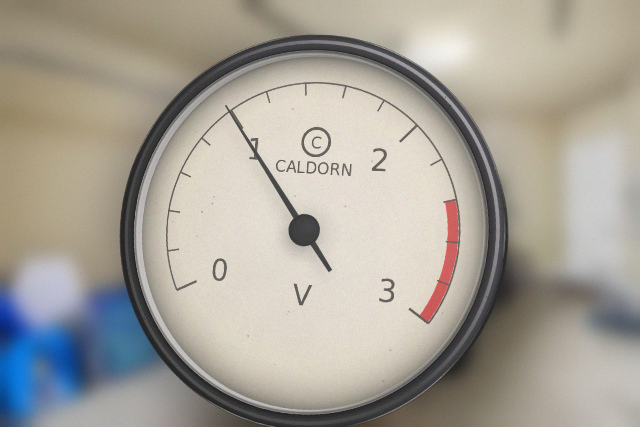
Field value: 1
